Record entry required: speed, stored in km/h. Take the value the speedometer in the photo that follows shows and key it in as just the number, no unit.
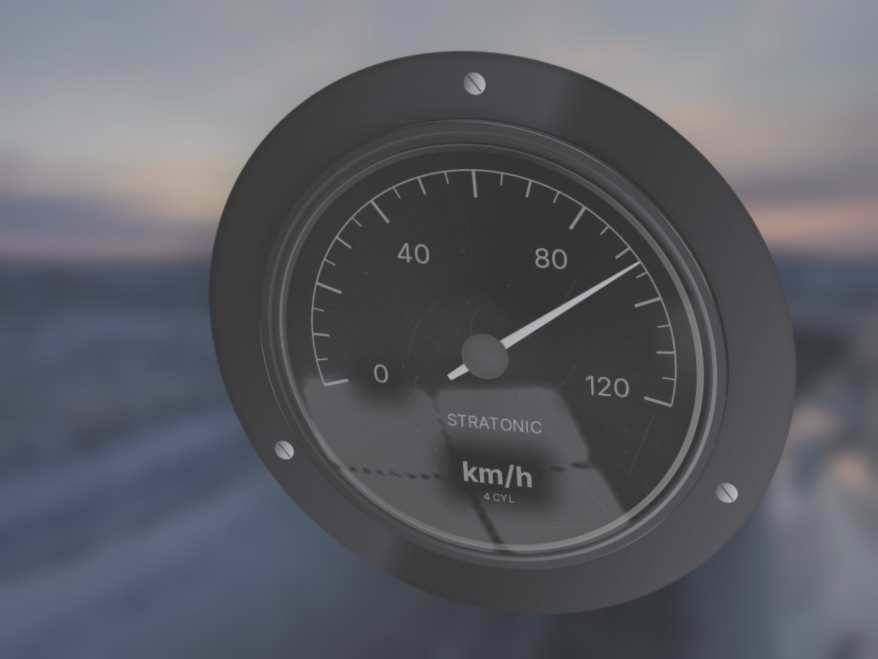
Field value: 92.5
